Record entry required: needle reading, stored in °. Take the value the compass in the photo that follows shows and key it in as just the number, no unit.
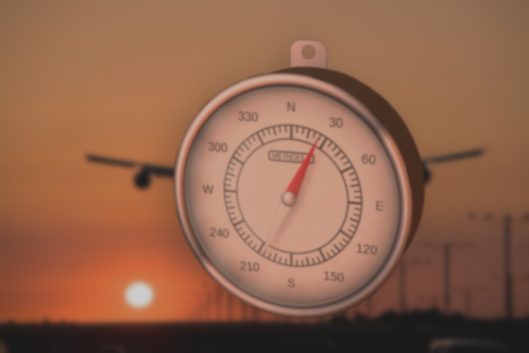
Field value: 25
